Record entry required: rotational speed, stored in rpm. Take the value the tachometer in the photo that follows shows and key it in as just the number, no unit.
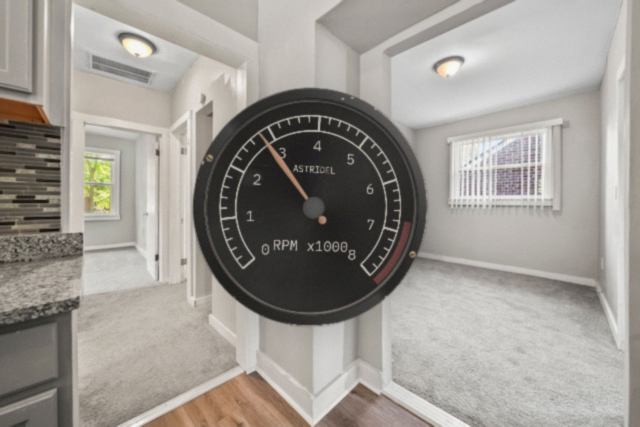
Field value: 2800
